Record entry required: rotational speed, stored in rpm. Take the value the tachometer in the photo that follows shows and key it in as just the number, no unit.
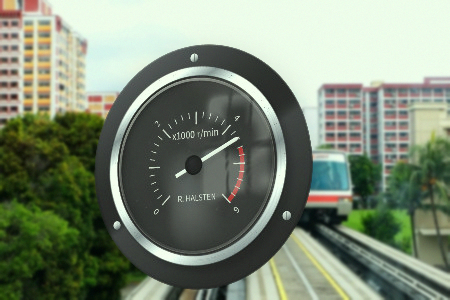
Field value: 4400
